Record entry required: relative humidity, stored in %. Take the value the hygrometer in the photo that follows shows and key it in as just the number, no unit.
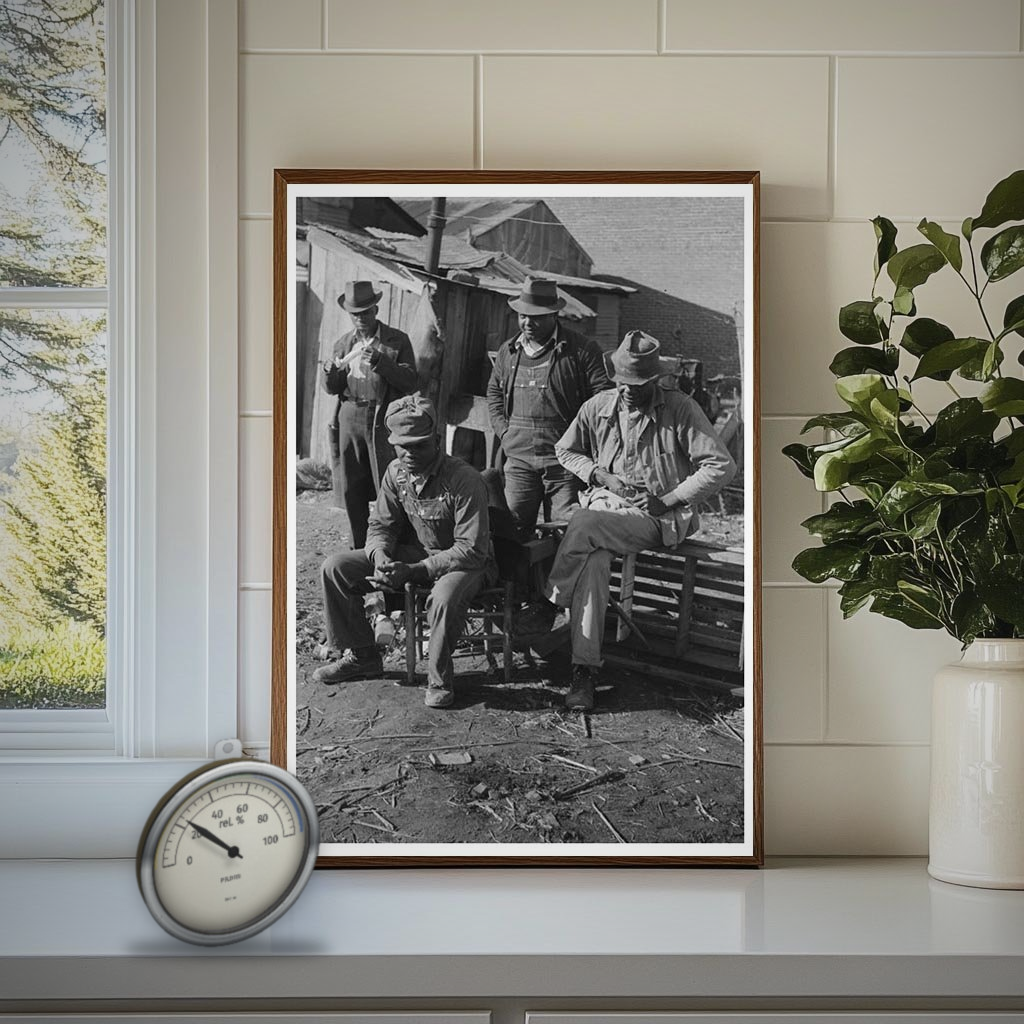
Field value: 24
